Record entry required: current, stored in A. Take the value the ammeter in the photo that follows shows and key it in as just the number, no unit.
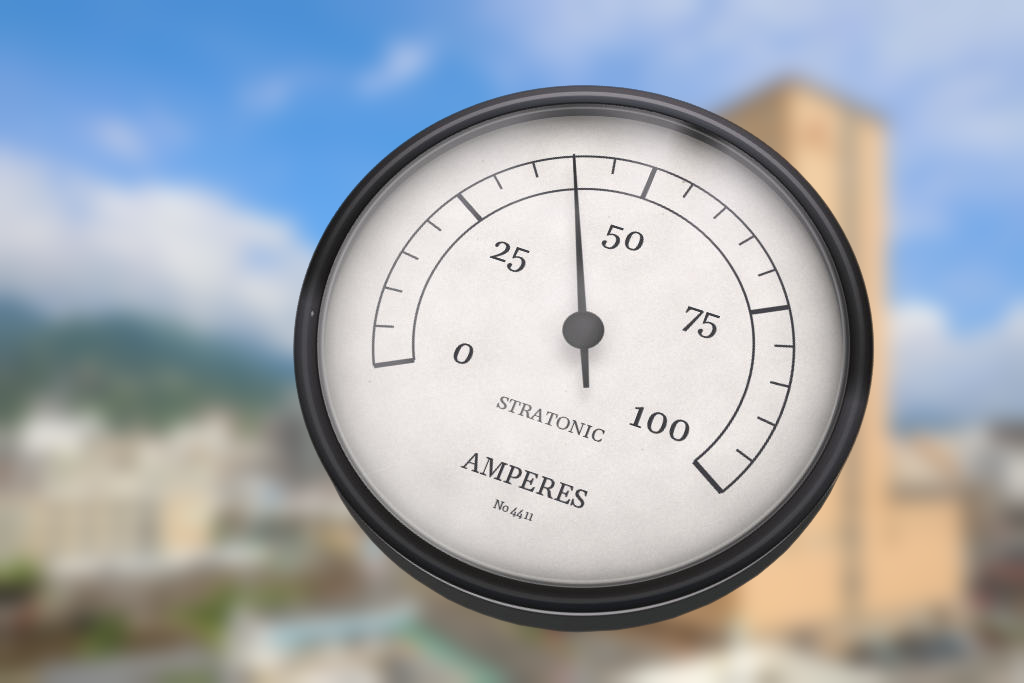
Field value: 40
